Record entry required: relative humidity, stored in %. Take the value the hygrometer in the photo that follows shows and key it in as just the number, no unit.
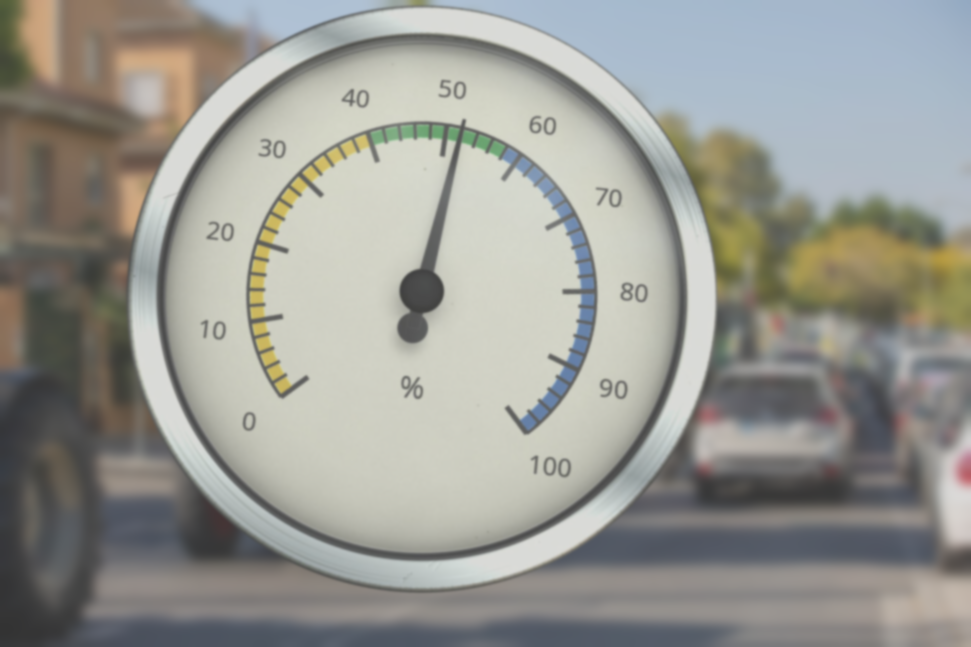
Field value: 52
